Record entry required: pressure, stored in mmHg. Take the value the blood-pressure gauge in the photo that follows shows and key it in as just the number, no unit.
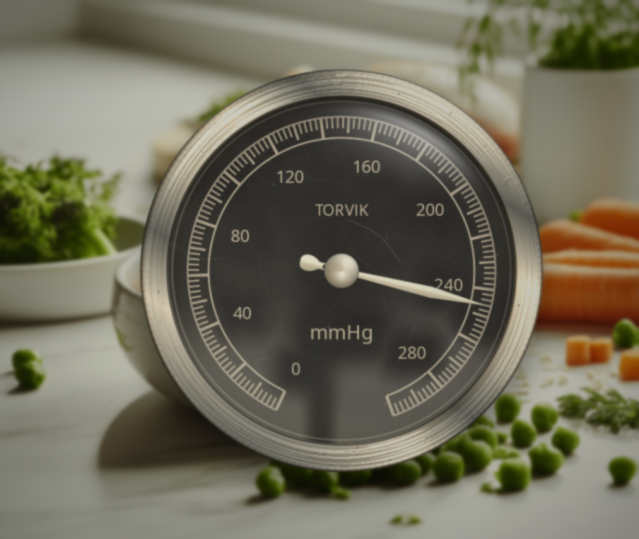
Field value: 246
